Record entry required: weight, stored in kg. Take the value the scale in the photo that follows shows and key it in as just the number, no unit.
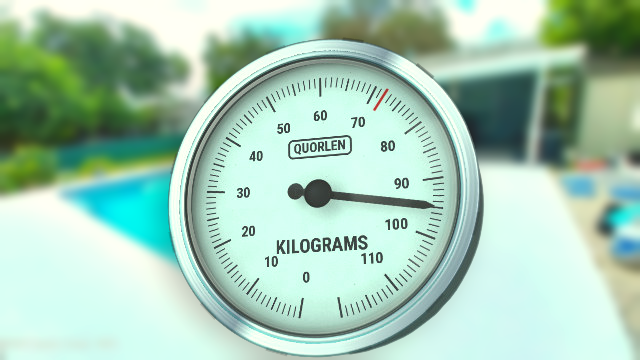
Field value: 95
